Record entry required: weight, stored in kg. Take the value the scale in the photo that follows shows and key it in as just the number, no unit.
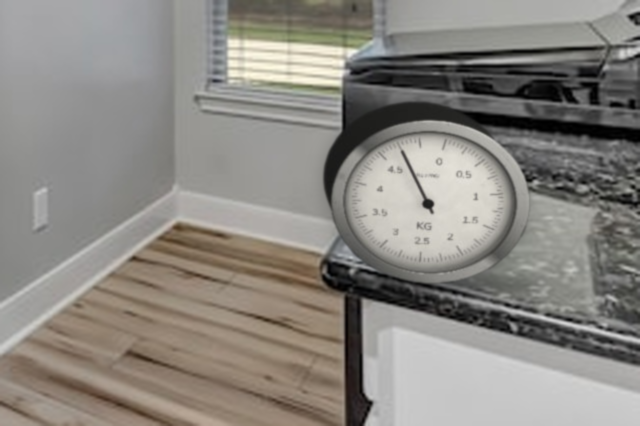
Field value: 4.75
